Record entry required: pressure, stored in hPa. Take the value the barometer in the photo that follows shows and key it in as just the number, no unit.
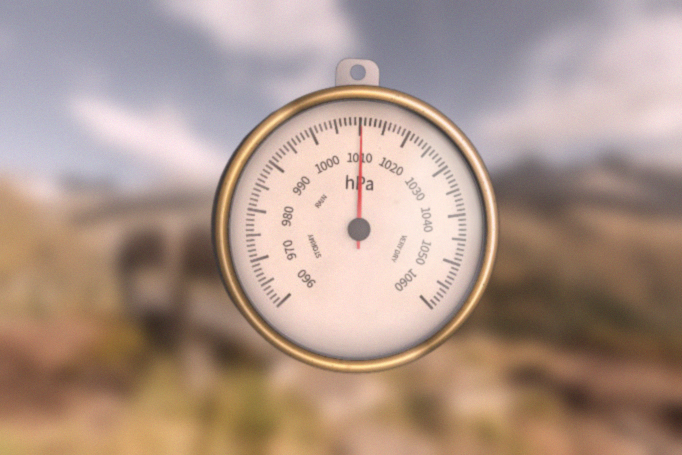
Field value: 1010
